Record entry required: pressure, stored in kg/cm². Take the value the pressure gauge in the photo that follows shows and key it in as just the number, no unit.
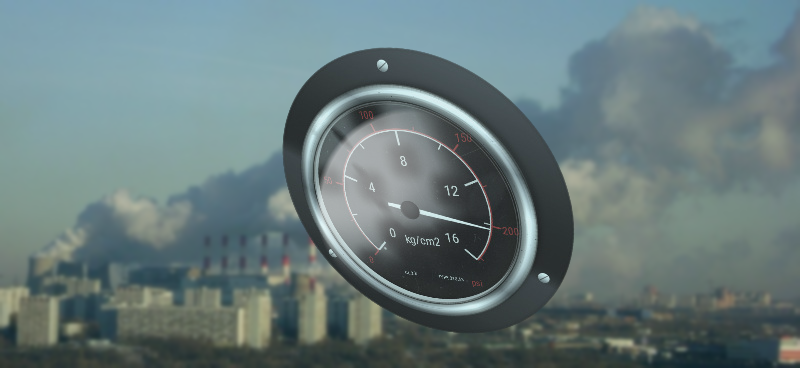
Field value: 14
